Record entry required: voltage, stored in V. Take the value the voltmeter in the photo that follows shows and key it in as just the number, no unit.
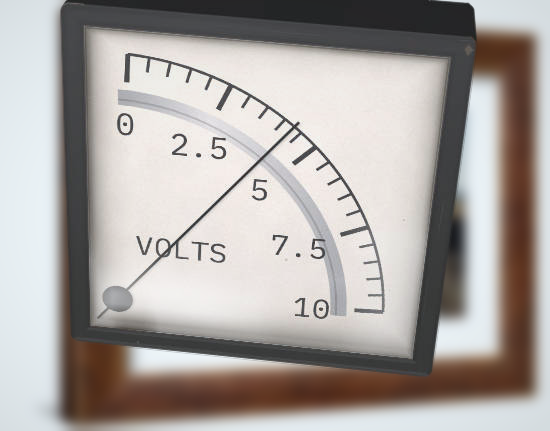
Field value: 4.25
